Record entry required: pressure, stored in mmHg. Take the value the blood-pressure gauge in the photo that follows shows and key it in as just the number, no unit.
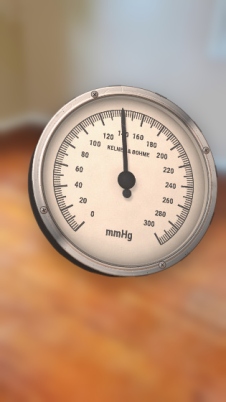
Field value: 140
